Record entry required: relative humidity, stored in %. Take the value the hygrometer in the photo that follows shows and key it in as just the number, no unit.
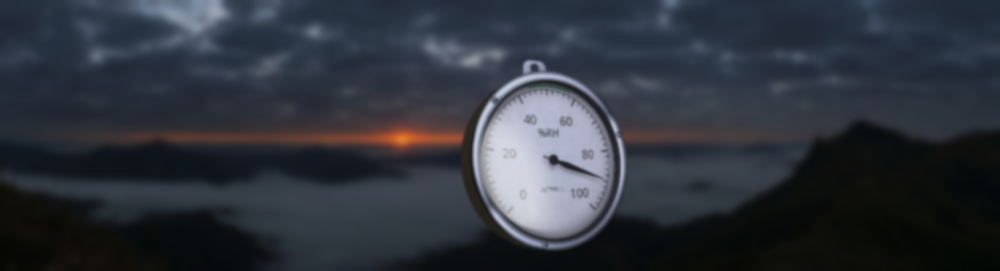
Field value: 90
